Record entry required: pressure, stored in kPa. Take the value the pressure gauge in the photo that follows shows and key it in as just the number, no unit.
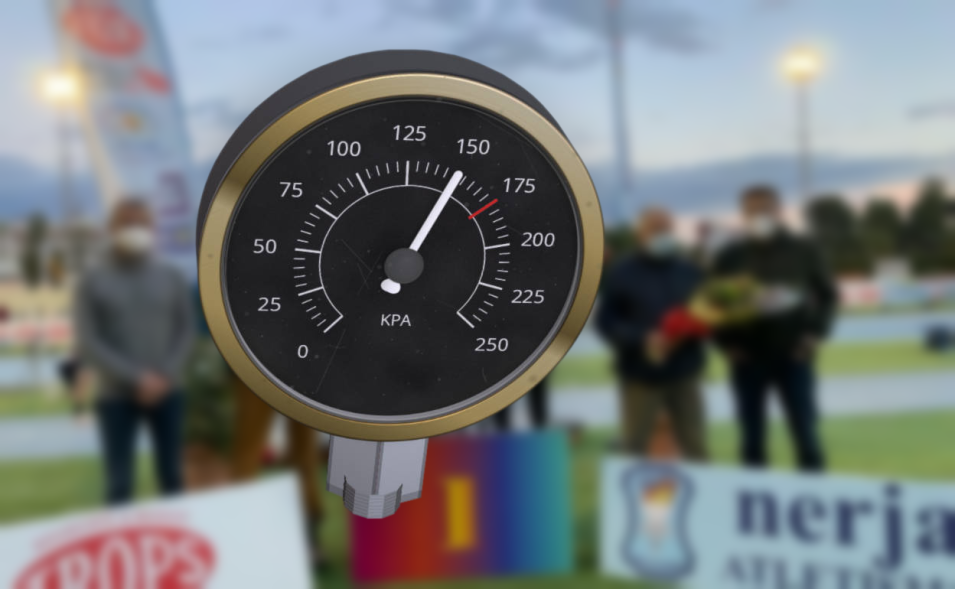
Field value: 150
